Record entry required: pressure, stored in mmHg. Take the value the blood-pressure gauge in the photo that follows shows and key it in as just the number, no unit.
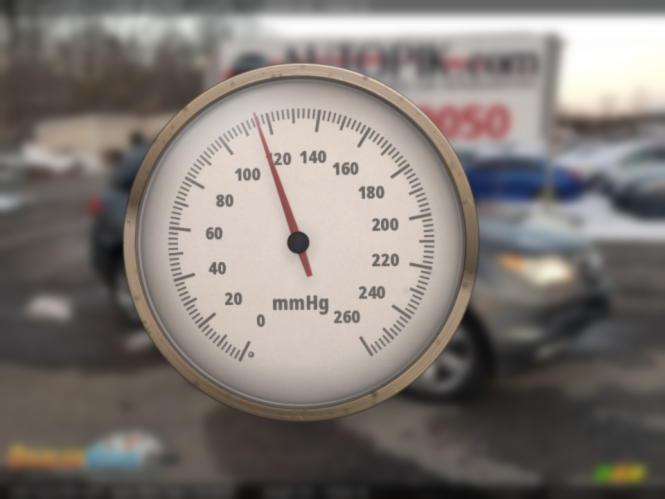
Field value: 116
